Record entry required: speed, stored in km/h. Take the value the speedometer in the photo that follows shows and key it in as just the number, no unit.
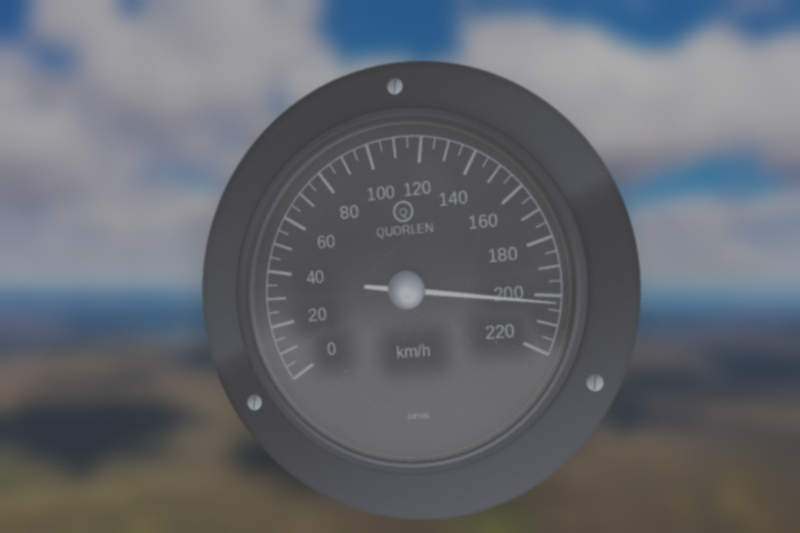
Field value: 202.5
